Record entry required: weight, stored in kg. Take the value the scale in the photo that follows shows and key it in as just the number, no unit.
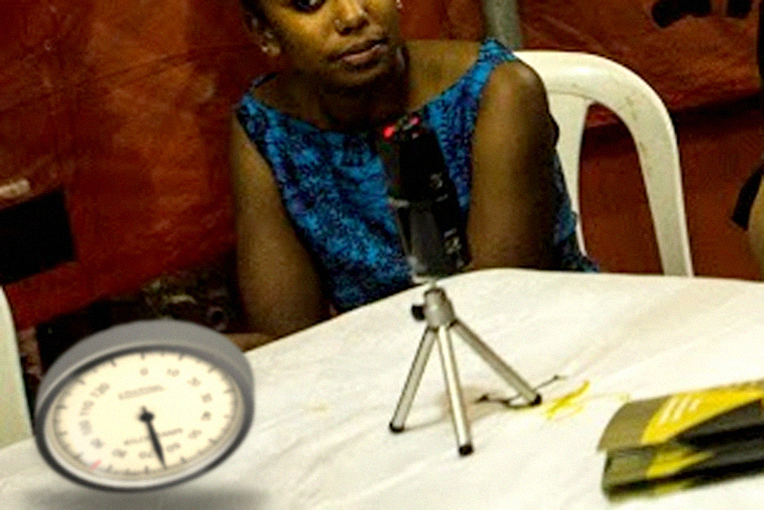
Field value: 65
